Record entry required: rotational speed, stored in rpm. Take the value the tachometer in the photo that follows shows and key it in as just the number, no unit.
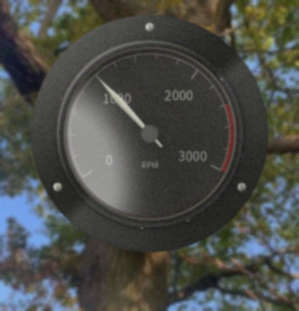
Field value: 1000
